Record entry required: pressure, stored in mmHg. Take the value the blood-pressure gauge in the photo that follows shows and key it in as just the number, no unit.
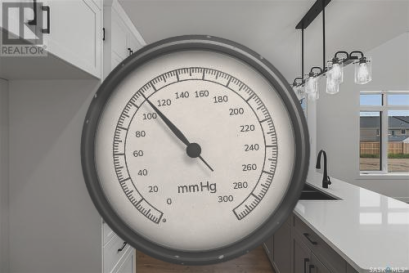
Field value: 110
